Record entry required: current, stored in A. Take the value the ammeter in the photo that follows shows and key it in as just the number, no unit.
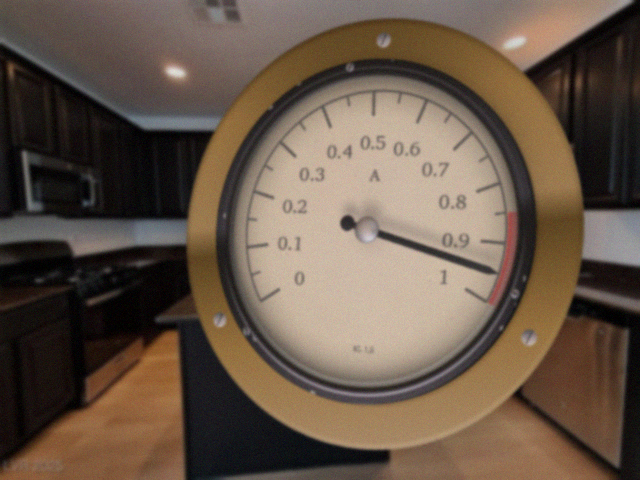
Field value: 0.95
